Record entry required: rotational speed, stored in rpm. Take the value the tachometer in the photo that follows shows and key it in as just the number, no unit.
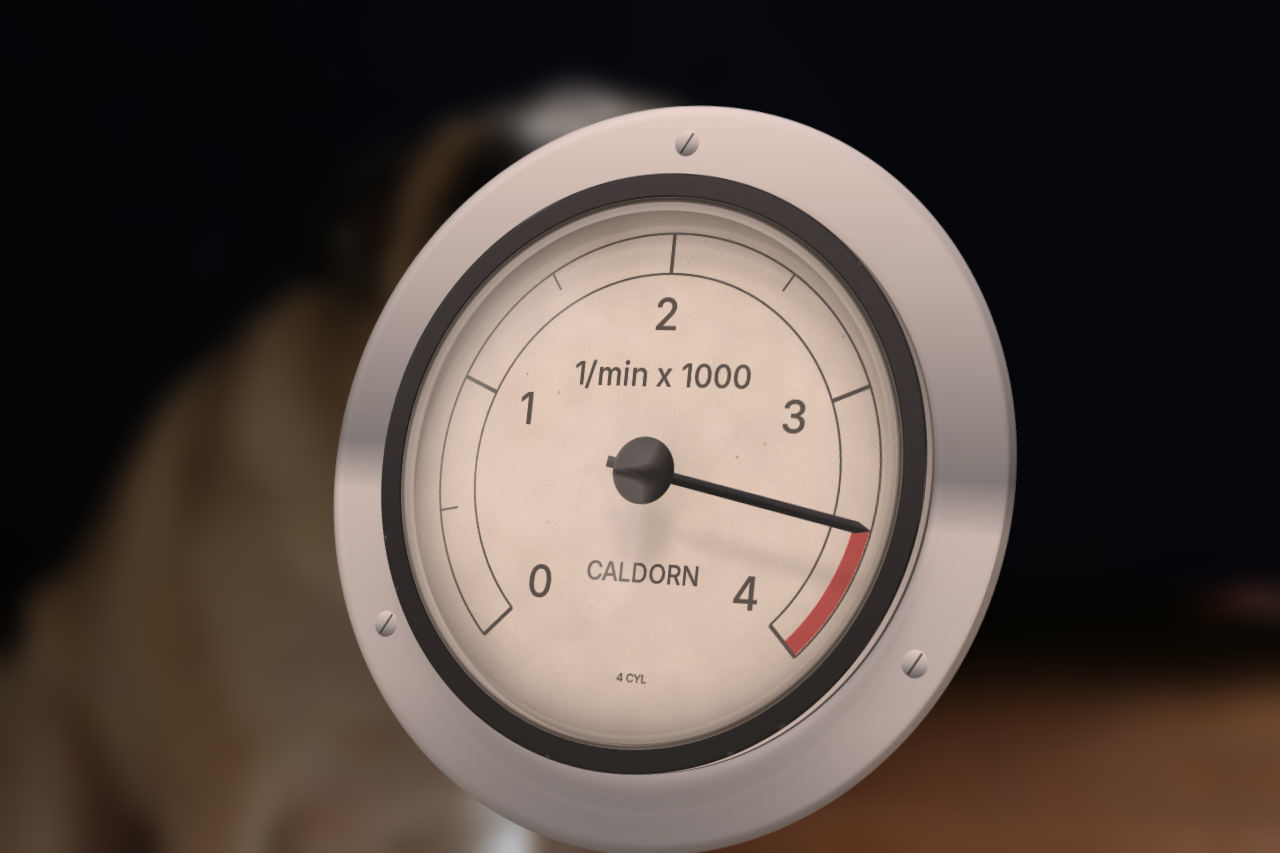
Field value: 3500
